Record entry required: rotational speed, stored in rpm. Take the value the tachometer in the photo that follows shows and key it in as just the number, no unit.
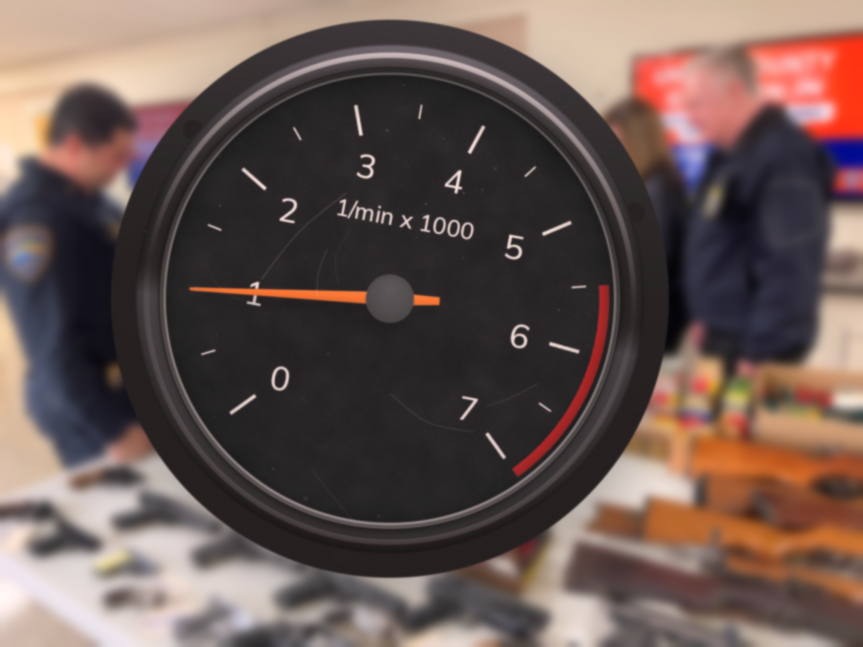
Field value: 1000
